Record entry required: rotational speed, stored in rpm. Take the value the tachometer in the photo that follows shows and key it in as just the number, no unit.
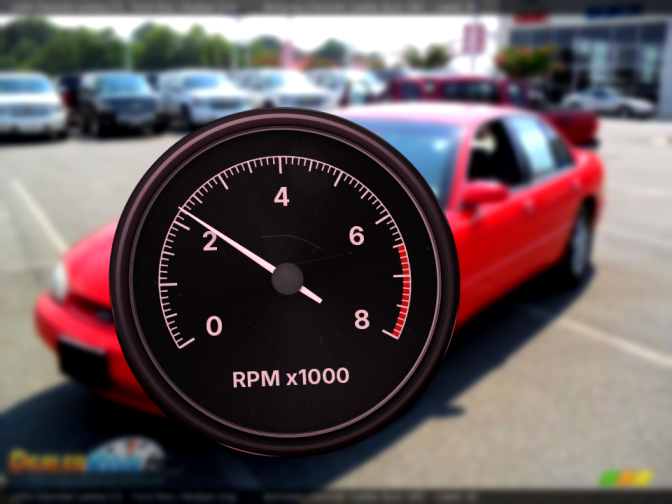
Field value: 2200
